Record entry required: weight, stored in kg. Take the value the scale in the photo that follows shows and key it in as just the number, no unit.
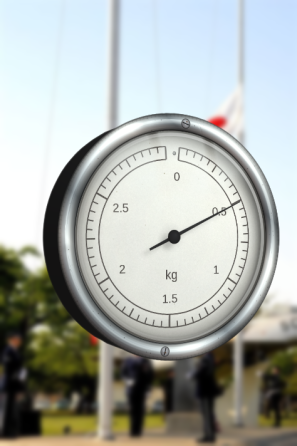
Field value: 0.5
